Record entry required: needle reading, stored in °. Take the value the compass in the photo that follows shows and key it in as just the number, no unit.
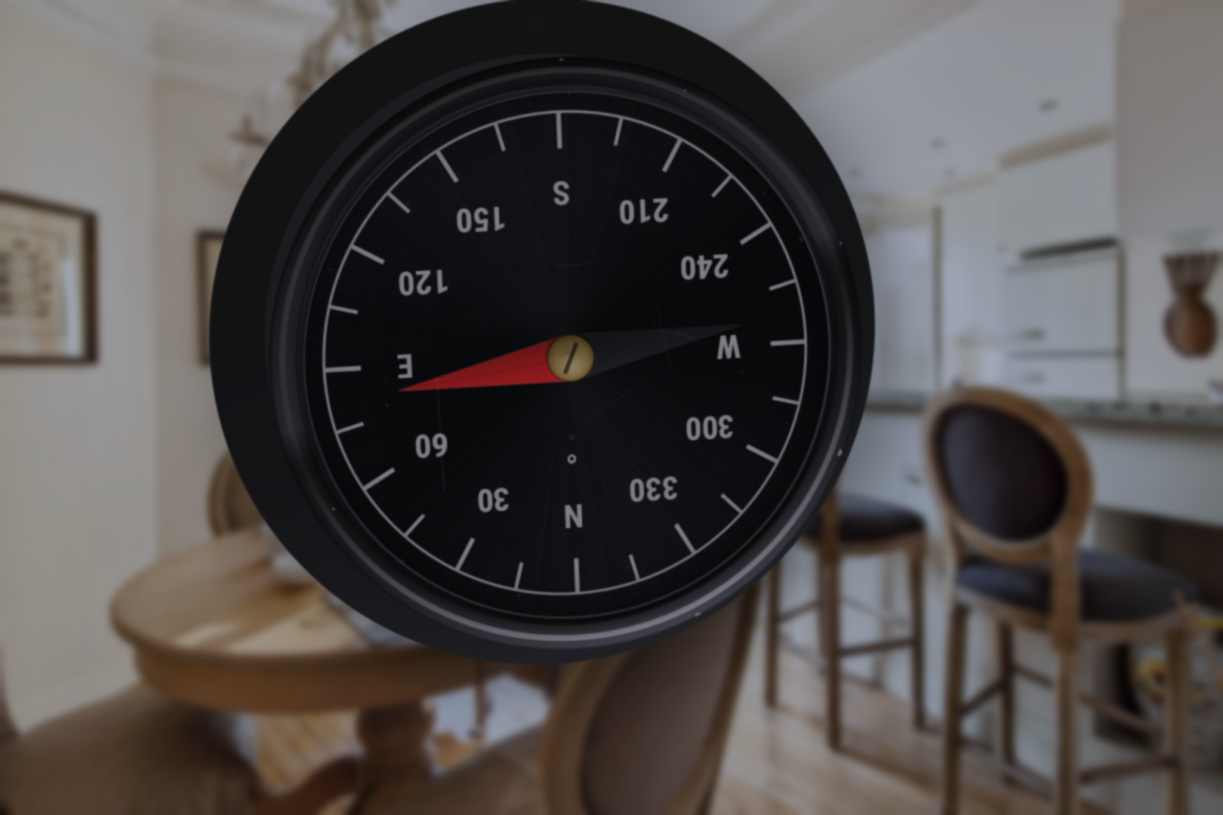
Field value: 82.5
